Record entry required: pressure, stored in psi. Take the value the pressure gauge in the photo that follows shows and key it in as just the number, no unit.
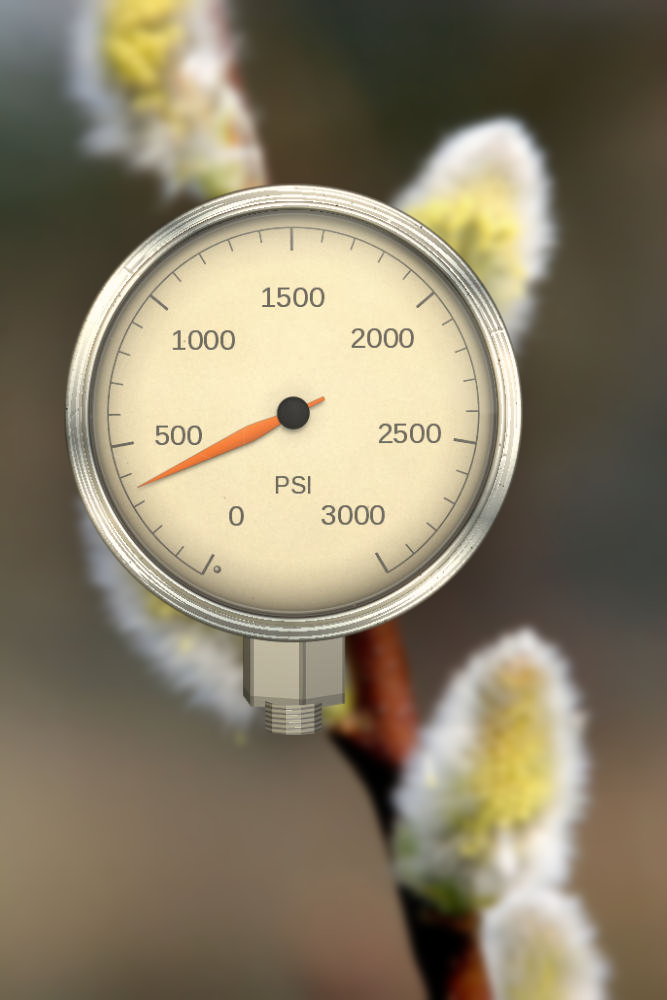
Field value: 350
